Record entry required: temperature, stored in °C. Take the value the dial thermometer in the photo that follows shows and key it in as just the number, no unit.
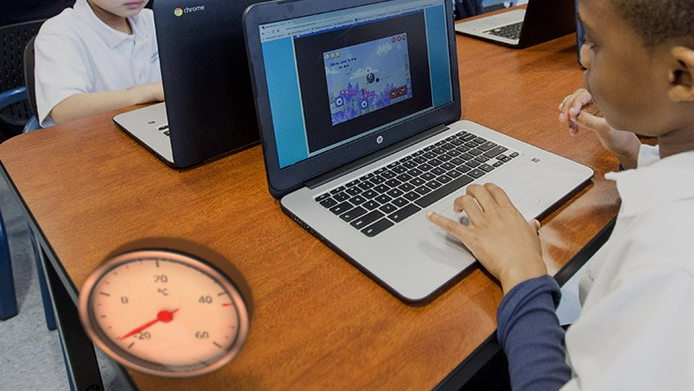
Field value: -16
